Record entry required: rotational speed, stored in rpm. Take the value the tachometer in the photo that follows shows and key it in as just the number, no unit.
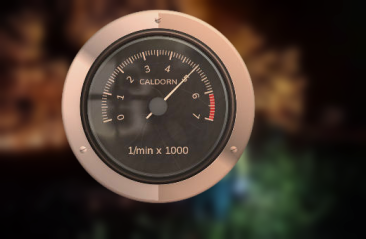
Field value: 5000
